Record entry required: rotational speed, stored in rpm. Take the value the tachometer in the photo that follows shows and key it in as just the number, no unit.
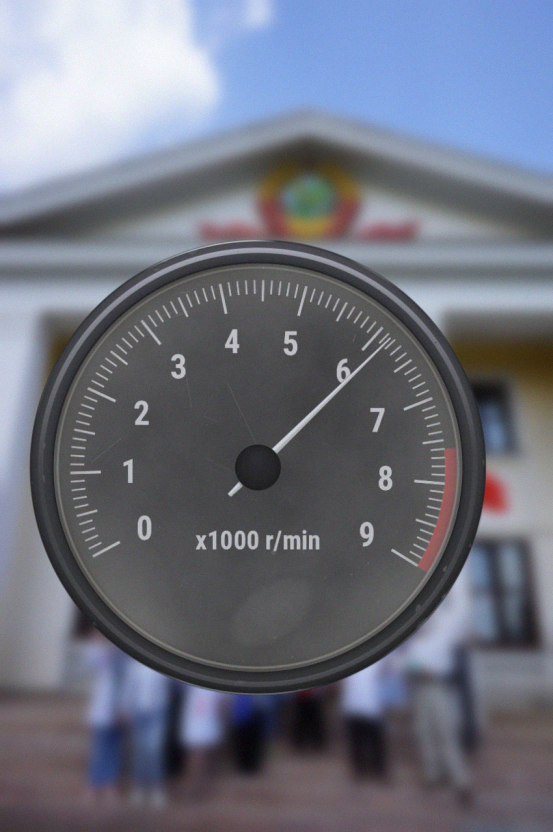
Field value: 6150
